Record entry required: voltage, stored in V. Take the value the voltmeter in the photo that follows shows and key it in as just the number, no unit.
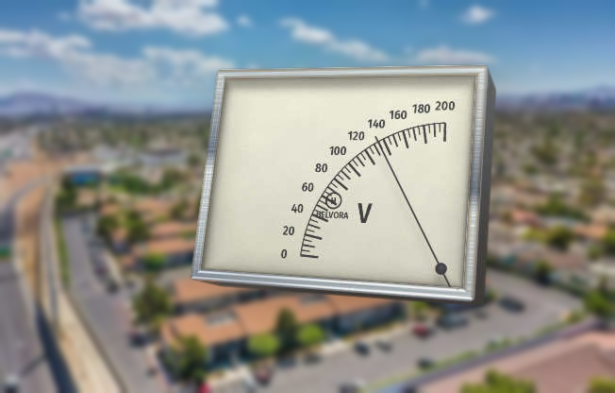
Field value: 135
